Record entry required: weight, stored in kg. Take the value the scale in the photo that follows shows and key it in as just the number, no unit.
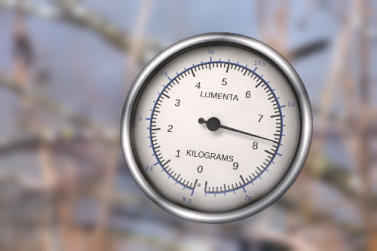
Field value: 7.7
